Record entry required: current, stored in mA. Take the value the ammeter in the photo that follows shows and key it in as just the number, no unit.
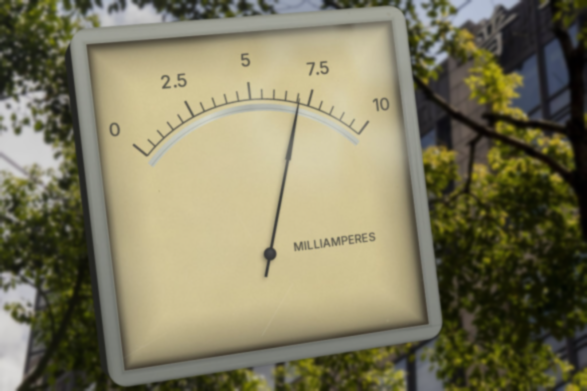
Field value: 7
